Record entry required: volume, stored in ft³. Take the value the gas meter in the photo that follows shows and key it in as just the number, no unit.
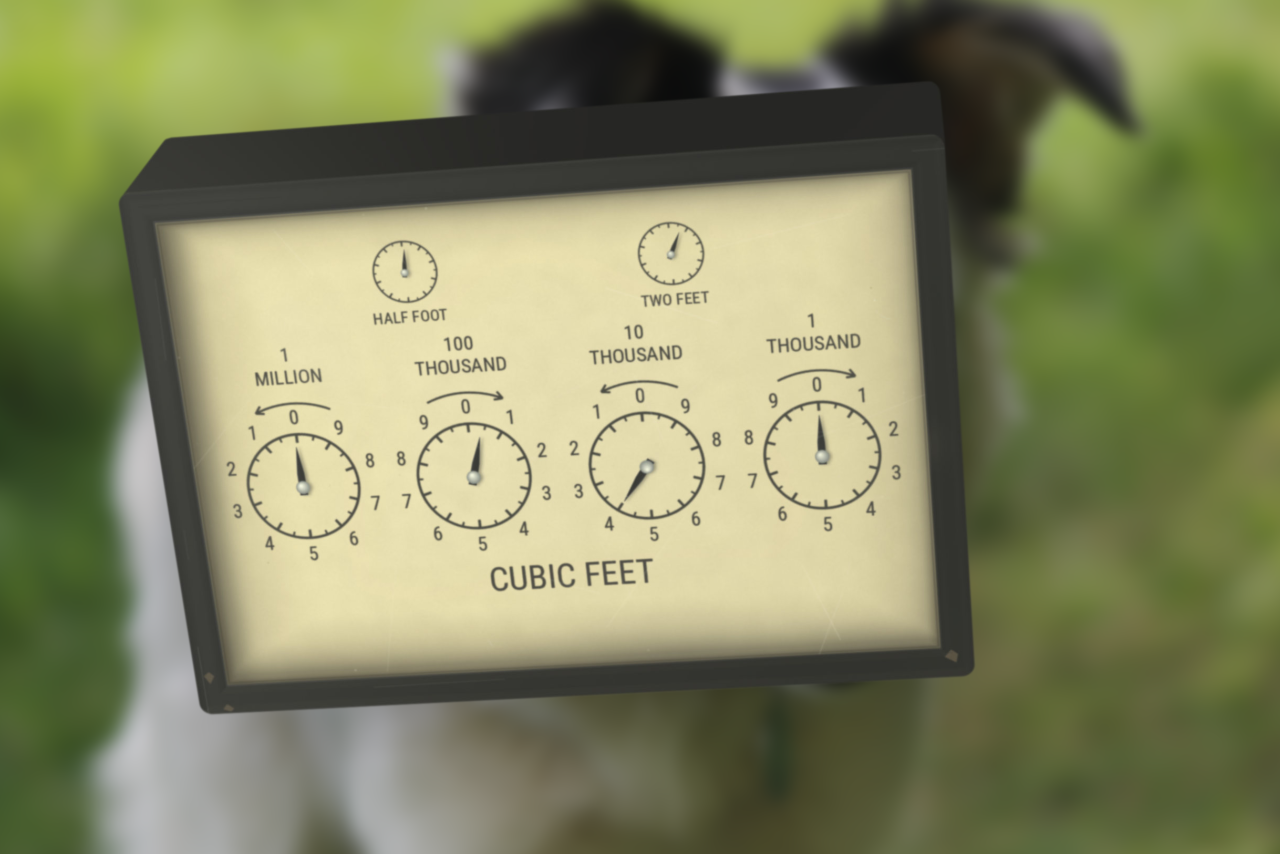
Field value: 4000
